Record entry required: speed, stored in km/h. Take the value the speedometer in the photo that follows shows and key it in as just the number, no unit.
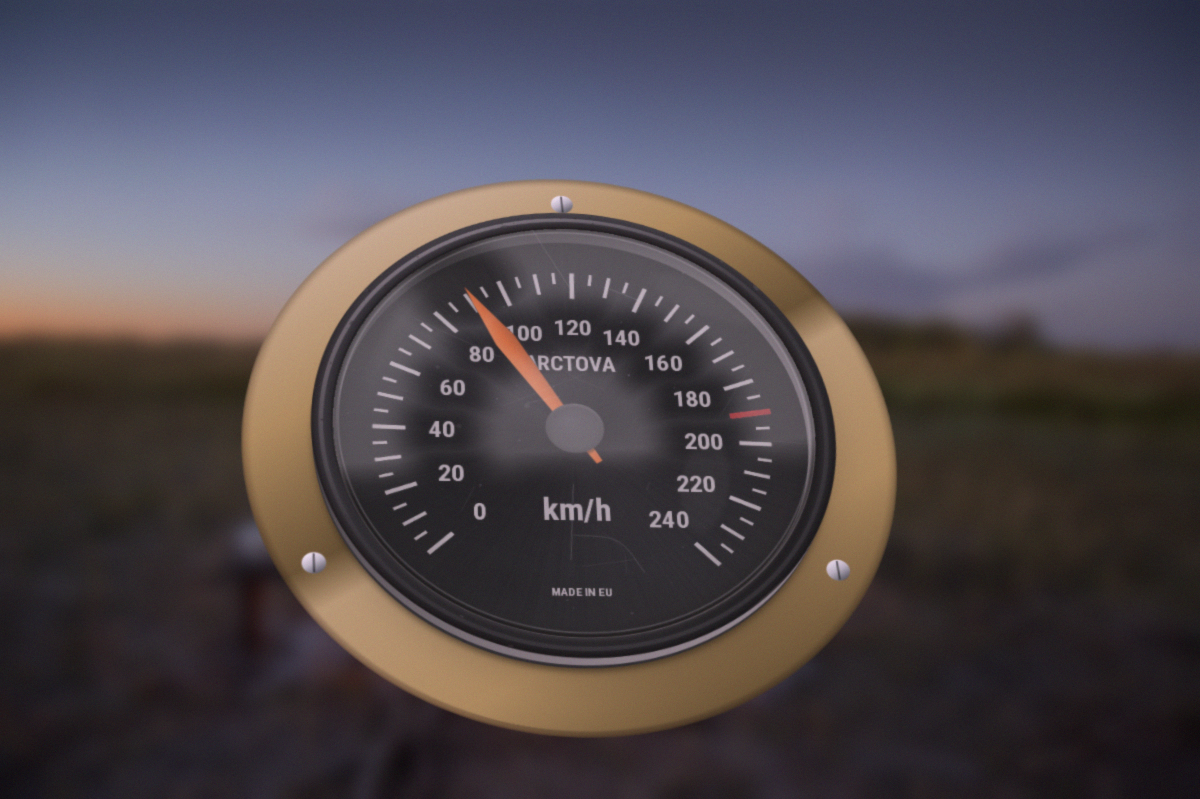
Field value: 90
